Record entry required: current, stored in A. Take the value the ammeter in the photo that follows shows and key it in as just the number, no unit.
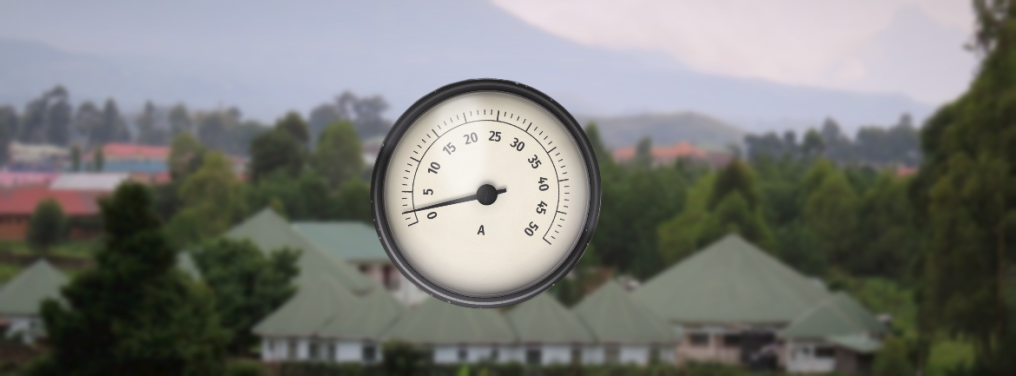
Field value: 2
